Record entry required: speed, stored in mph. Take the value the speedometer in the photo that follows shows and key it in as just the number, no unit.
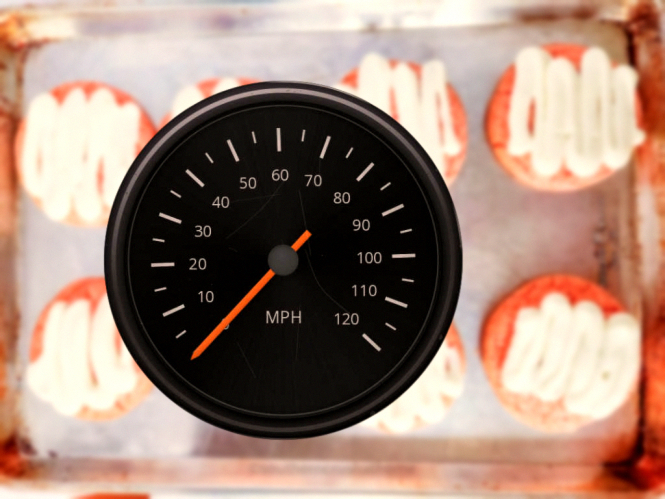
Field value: 0
